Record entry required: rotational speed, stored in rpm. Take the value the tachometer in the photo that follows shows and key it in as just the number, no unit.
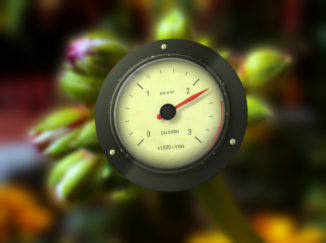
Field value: 2200
